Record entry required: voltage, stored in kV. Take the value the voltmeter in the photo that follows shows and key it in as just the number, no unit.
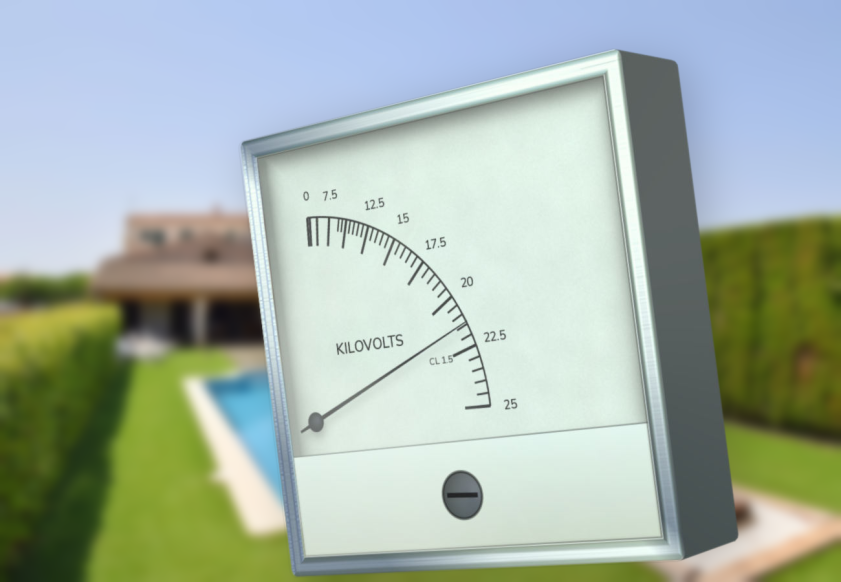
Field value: 21.5
